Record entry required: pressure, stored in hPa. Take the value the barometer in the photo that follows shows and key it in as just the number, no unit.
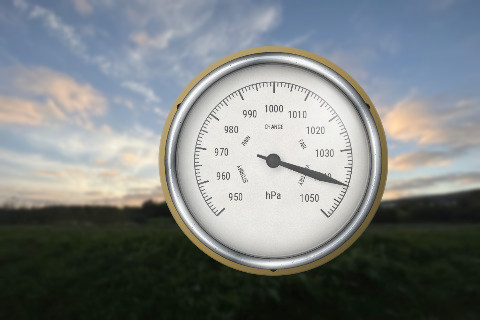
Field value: 1040
